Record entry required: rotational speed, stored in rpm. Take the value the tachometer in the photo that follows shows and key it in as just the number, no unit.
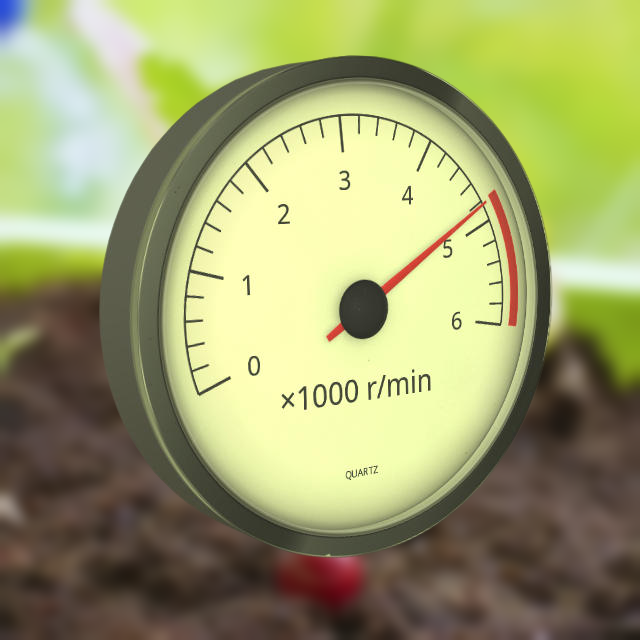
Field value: 4800
